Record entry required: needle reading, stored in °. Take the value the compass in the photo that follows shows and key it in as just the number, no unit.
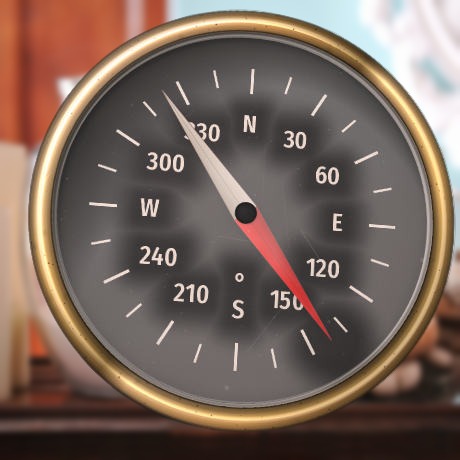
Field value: 142.5
